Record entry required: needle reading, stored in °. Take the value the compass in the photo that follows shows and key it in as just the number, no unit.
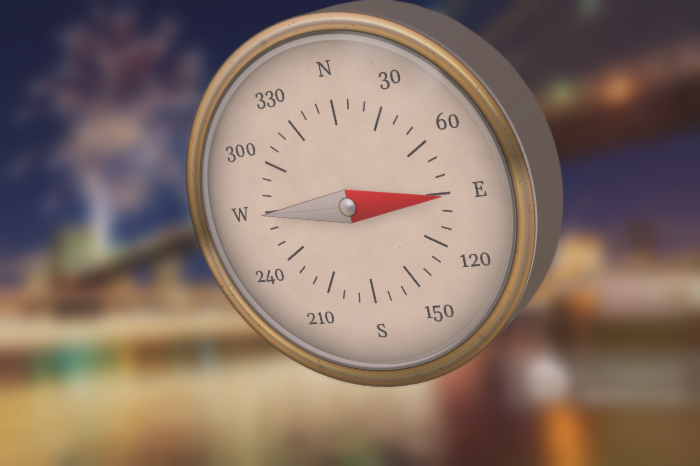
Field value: 90
